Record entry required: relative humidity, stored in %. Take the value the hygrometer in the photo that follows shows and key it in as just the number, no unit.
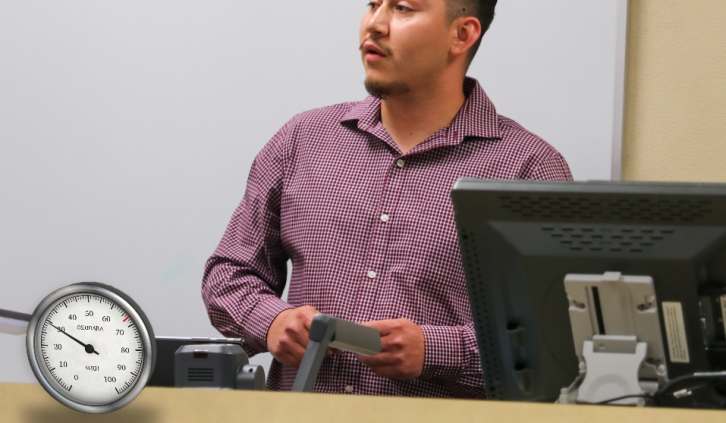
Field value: 30
